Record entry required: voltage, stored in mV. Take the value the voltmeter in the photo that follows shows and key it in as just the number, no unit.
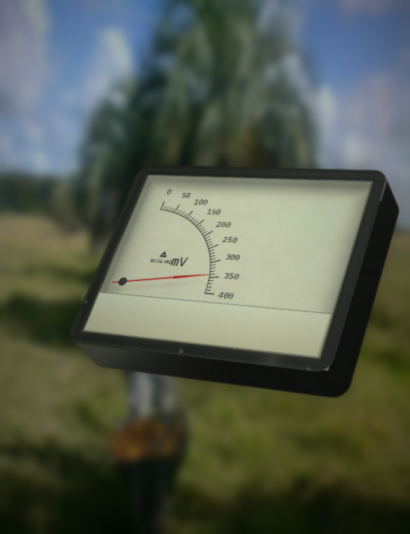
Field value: 350
